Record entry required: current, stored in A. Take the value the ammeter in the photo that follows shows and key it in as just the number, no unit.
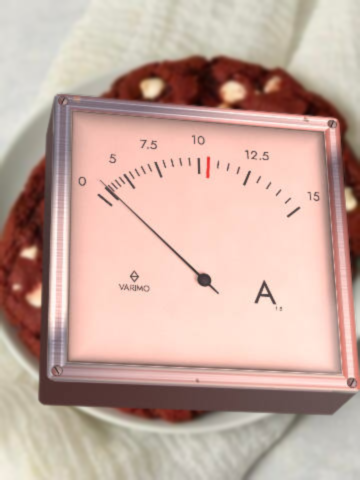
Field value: 2.5
